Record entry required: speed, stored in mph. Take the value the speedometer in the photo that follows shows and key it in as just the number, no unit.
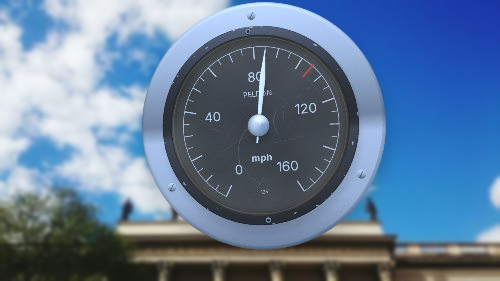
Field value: 85
